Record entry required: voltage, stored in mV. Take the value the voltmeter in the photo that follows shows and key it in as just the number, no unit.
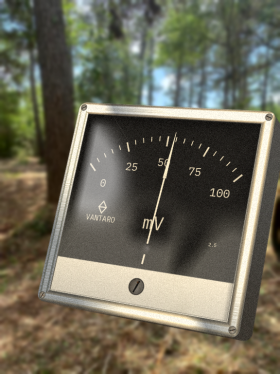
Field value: 55
